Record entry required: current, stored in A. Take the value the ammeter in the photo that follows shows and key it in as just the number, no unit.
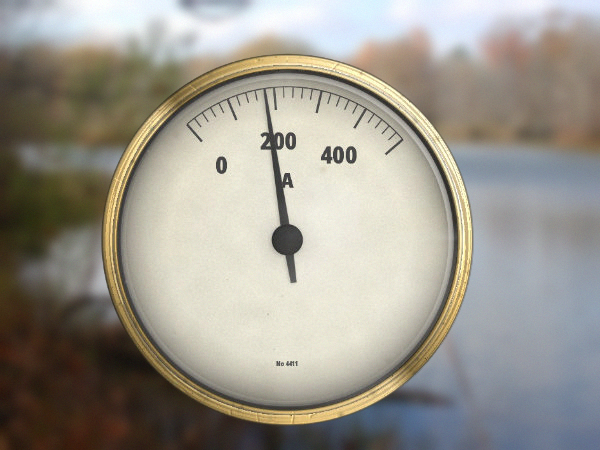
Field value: 180
